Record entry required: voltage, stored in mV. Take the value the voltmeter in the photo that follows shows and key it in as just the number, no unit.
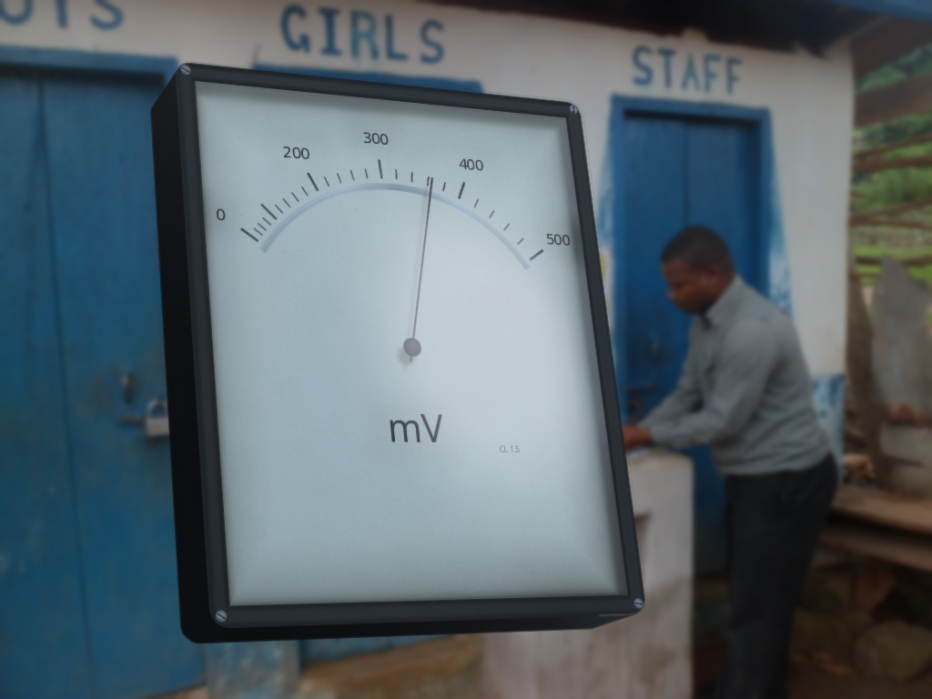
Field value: 360
